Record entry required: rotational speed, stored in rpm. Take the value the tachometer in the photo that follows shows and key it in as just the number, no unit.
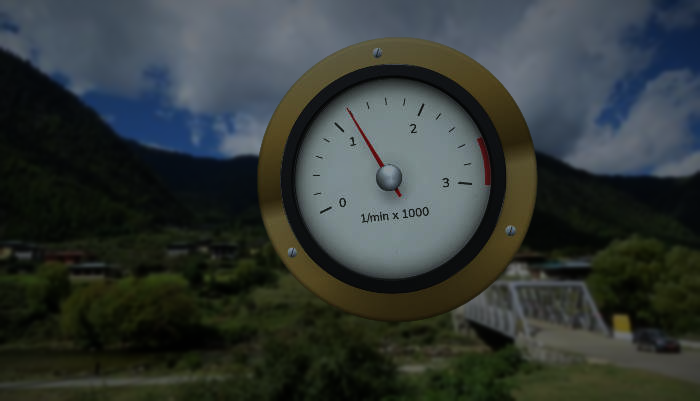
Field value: 1200
